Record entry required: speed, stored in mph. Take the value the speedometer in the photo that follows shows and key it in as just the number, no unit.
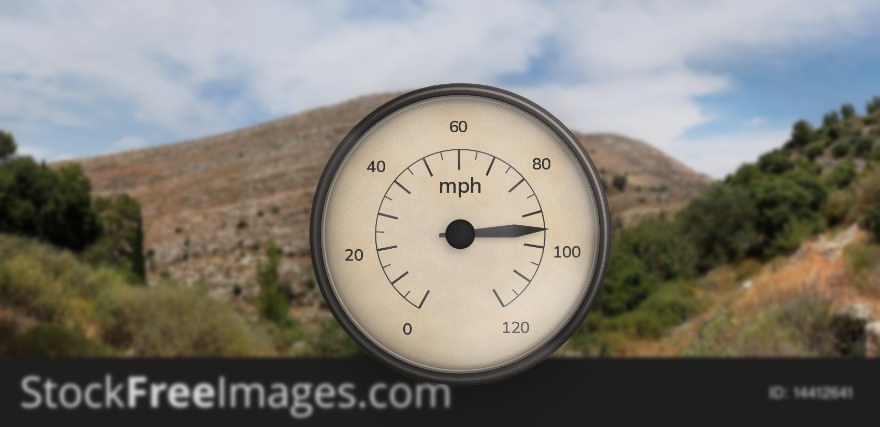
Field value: 95
